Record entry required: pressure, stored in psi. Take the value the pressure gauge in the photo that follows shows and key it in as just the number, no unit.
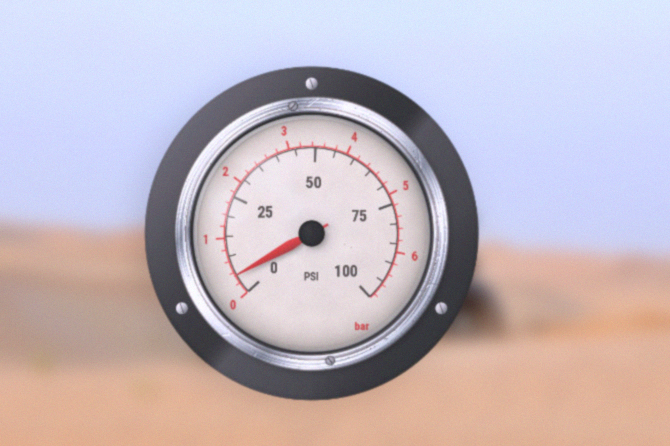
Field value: 5
